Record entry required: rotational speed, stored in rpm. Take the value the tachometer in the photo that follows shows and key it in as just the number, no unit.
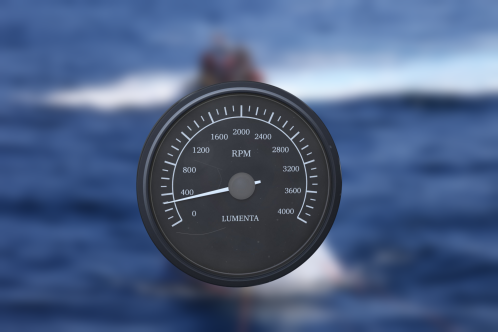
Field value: 300
